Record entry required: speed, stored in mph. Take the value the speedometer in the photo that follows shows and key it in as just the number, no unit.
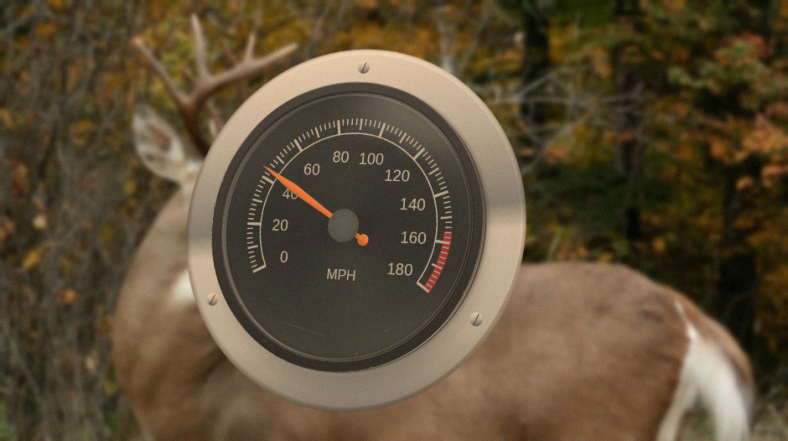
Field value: 44
